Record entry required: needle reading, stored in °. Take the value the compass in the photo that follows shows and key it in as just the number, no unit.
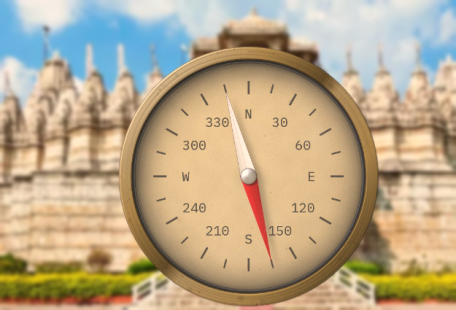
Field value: 165
